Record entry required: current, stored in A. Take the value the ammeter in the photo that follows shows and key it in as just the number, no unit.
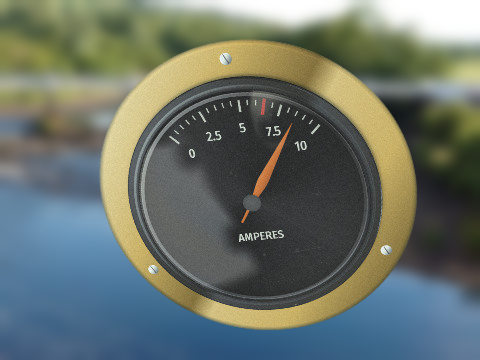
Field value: 8.5
